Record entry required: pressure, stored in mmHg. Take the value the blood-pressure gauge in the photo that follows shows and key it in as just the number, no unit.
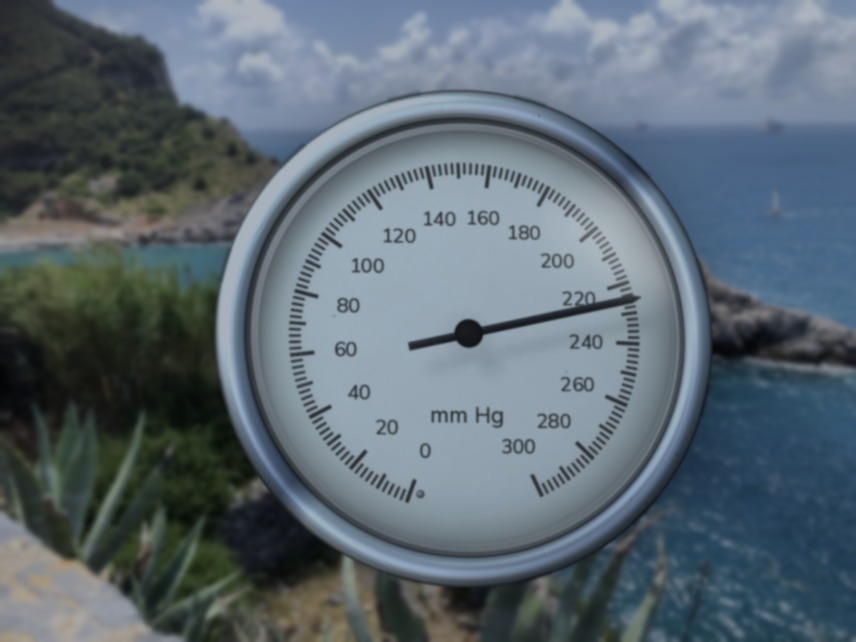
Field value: 226
